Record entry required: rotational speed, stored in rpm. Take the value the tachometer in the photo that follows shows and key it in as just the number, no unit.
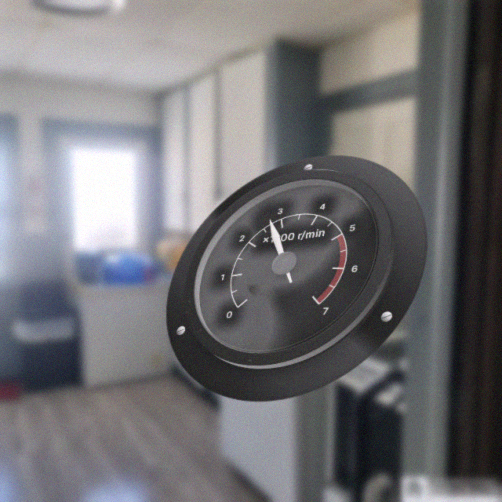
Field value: 2750
